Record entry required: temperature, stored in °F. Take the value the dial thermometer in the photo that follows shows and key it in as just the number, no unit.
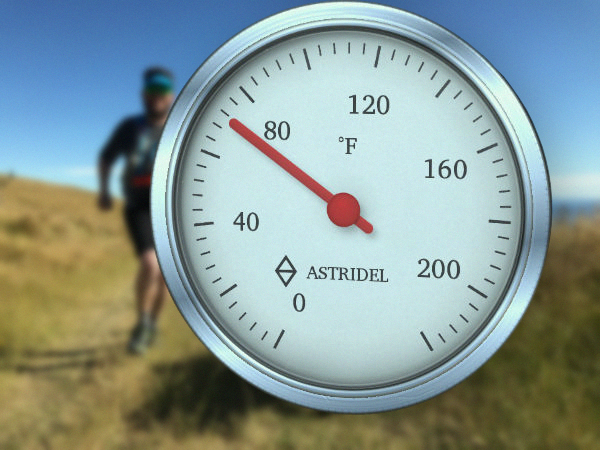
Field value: 72
